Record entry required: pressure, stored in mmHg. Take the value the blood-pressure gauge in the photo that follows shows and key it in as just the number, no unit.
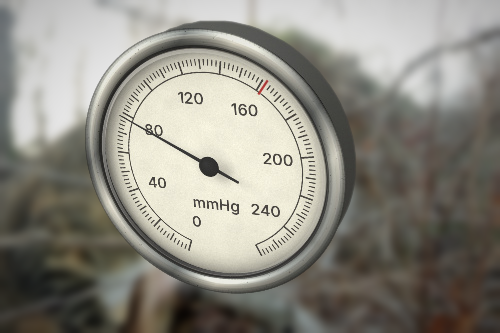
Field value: 80
